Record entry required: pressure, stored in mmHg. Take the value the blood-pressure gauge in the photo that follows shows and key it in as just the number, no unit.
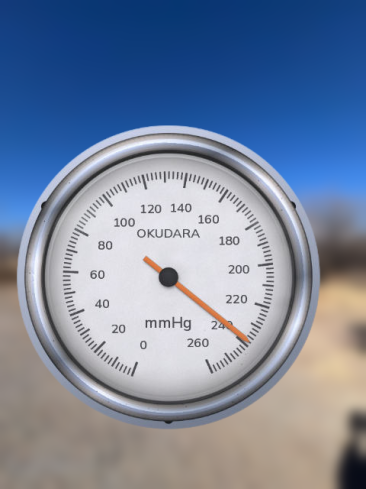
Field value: 238
